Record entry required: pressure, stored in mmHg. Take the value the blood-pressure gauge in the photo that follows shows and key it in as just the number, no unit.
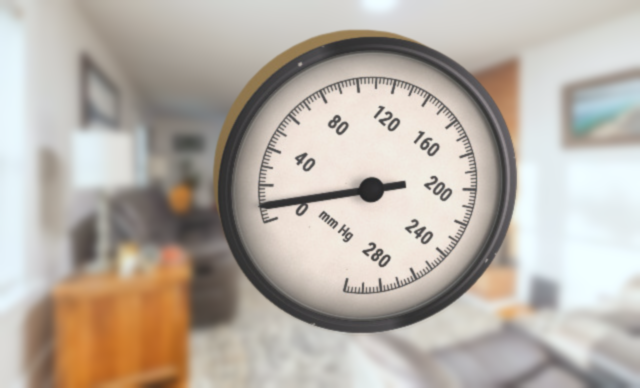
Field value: 10
